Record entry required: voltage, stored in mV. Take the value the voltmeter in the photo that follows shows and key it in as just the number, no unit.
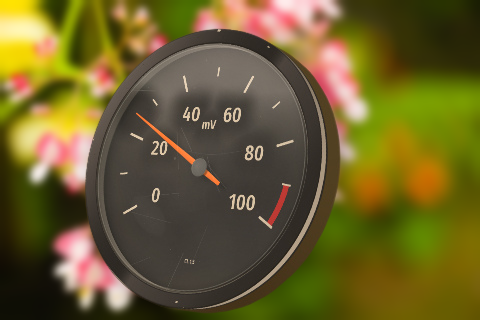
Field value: 25
